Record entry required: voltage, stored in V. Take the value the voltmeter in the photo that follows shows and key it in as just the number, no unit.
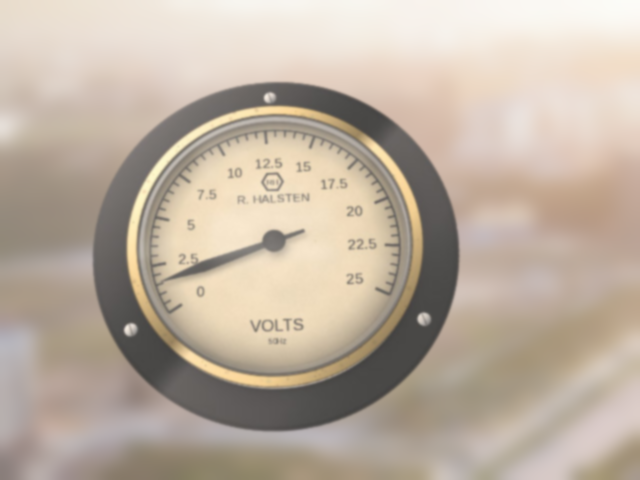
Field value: 1.5
